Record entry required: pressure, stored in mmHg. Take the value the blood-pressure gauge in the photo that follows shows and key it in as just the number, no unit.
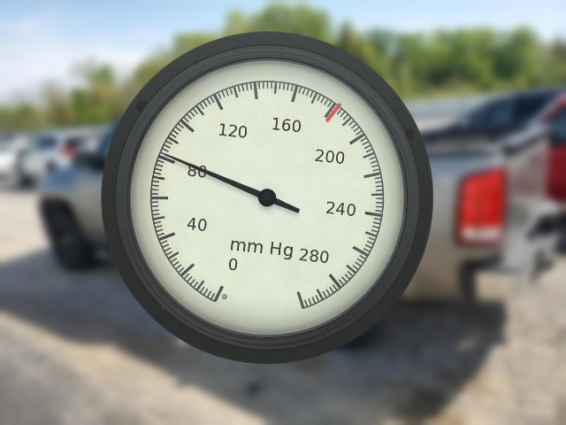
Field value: 82
